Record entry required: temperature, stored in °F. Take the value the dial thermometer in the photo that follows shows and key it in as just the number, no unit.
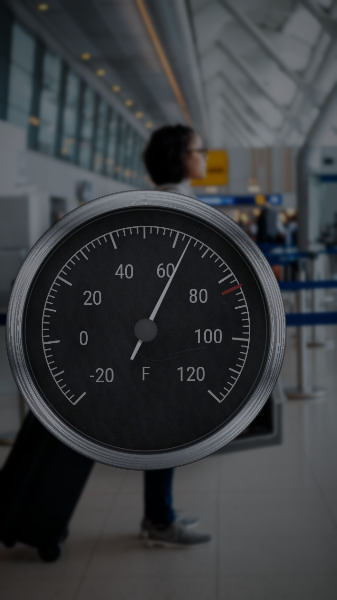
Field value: 64
